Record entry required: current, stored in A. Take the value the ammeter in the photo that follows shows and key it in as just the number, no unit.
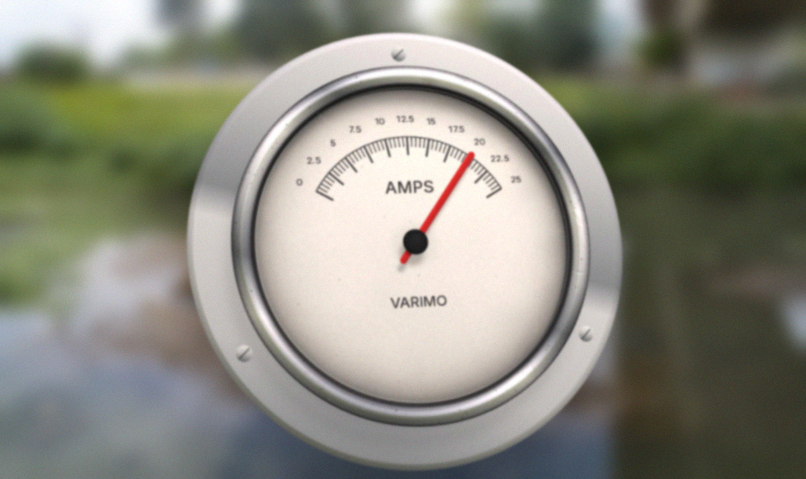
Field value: 20
